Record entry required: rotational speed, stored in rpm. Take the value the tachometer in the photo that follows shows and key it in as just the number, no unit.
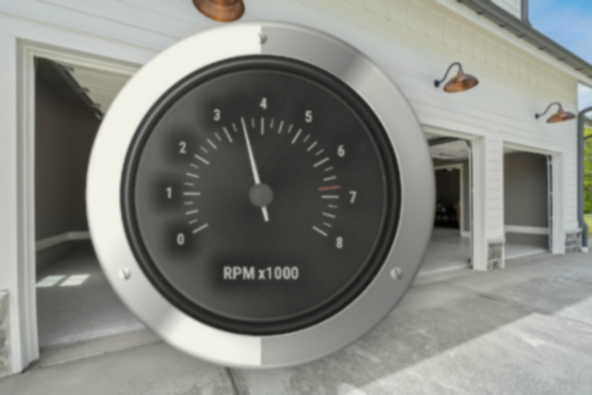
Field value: 3500
